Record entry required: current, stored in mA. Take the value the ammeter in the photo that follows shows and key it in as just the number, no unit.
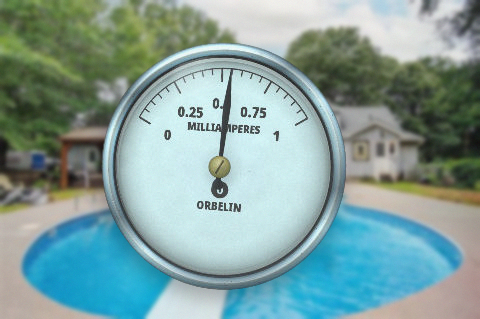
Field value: 0.55
